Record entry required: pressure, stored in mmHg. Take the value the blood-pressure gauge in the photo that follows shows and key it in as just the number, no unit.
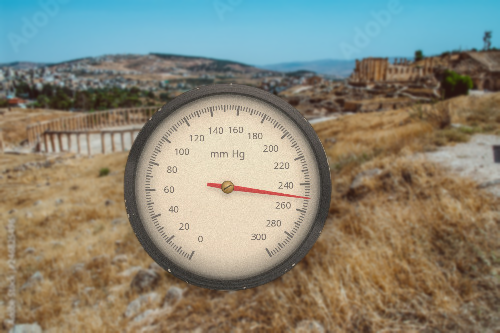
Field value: 250
